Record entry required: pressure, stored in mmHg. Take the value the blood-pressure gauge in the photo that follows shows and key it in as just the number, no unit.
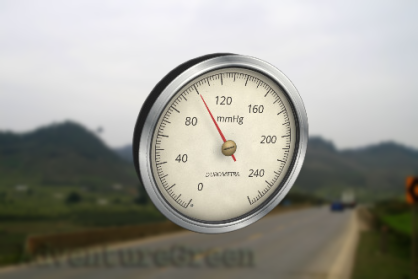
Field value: 100
